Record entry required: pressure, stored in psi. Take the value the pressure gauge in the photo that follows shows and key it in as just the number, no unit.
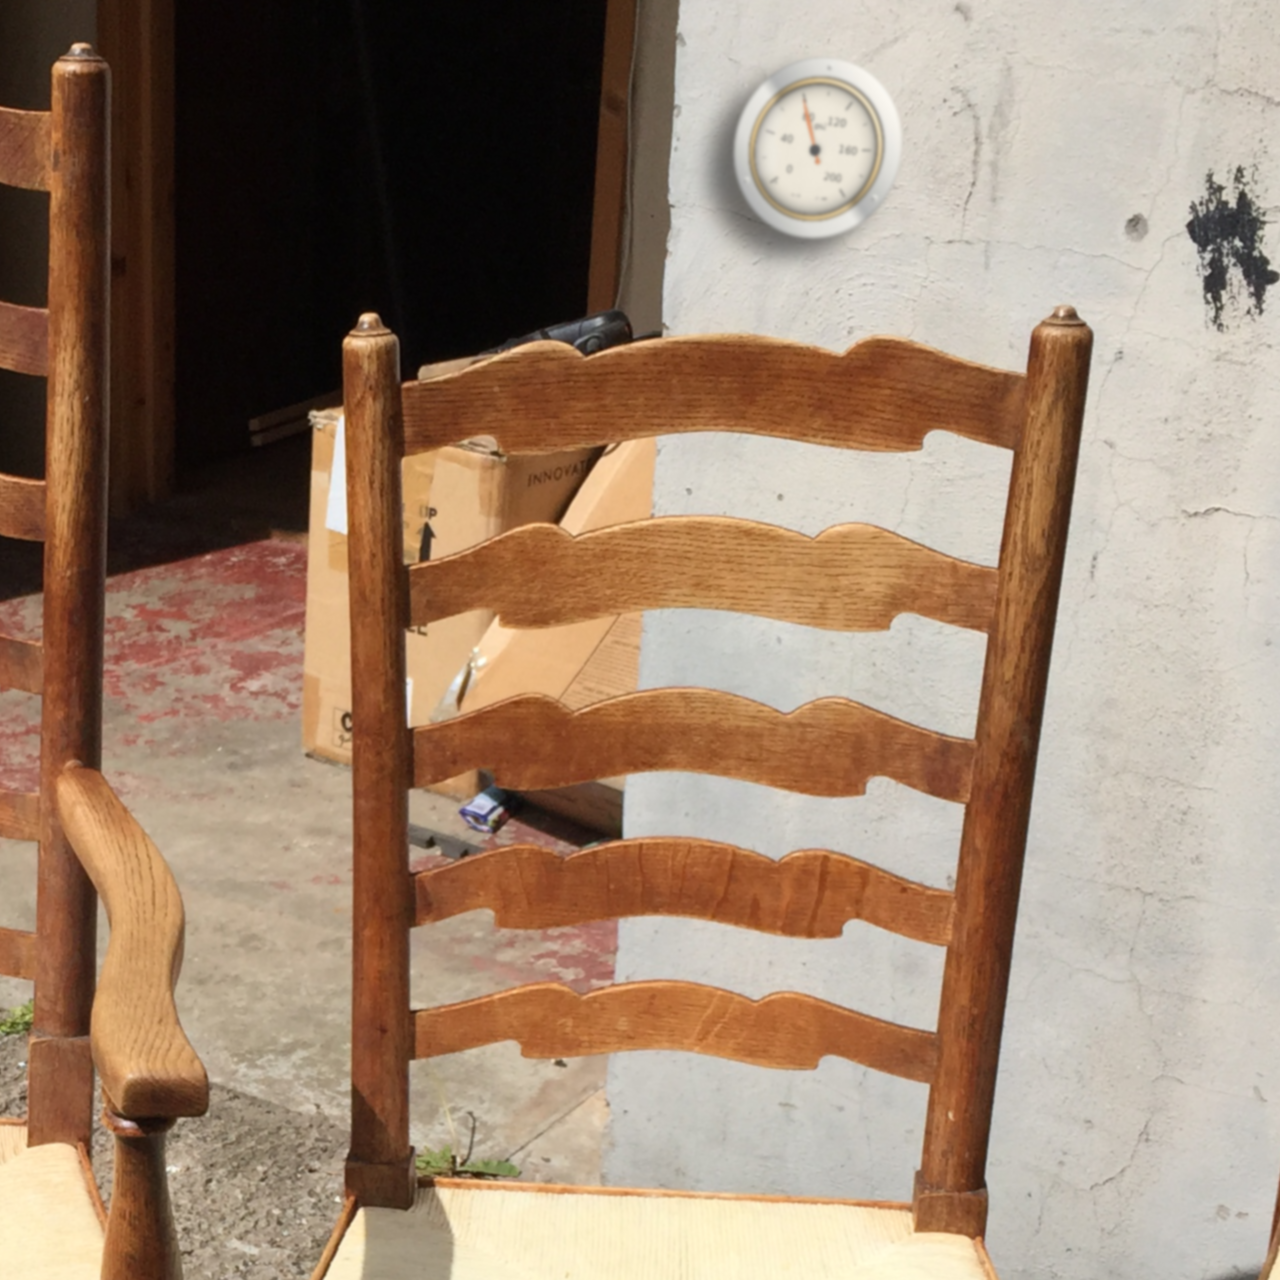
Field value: 80
